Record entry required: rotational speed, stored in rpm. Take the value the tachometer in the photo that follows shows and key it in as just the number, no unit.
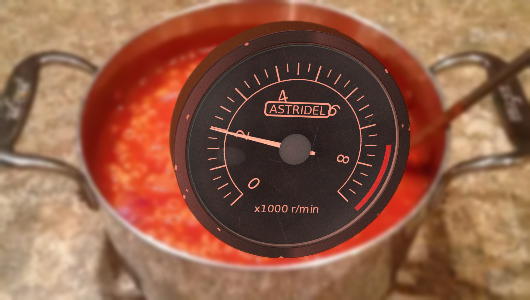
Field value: 2000
